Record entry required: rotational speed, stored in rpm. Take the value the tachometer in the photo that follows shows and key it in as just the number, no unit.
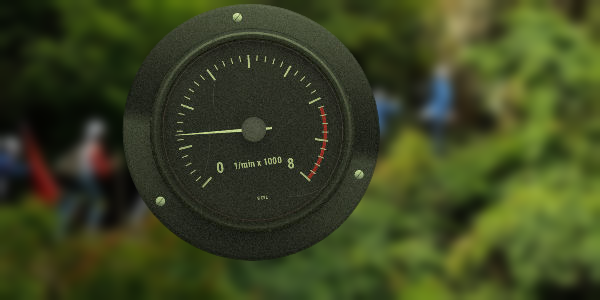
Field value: 1300
